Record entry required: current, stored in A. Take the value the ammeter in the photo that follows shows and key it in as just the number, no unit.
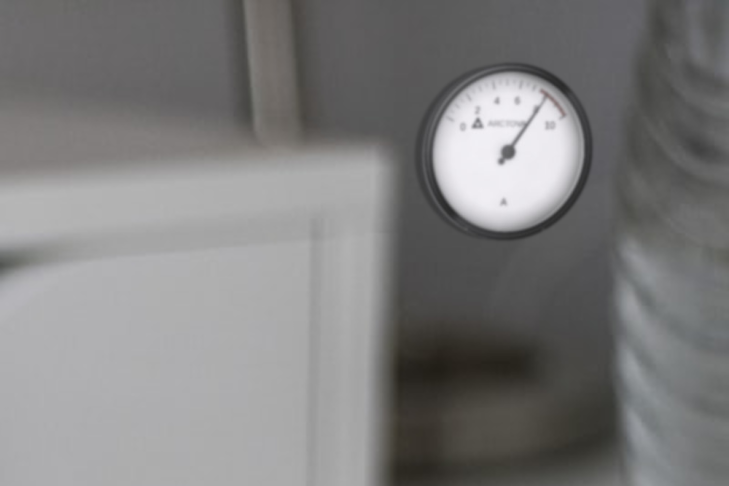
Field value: 8
